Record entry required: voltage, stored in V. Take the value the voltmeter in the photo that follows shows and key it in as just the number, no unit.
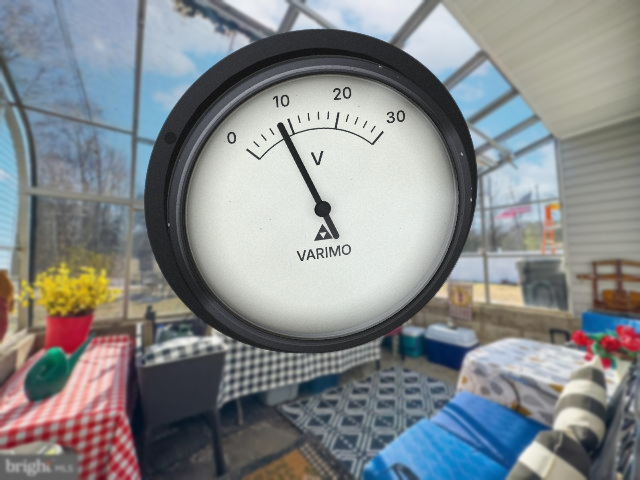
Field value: 8
